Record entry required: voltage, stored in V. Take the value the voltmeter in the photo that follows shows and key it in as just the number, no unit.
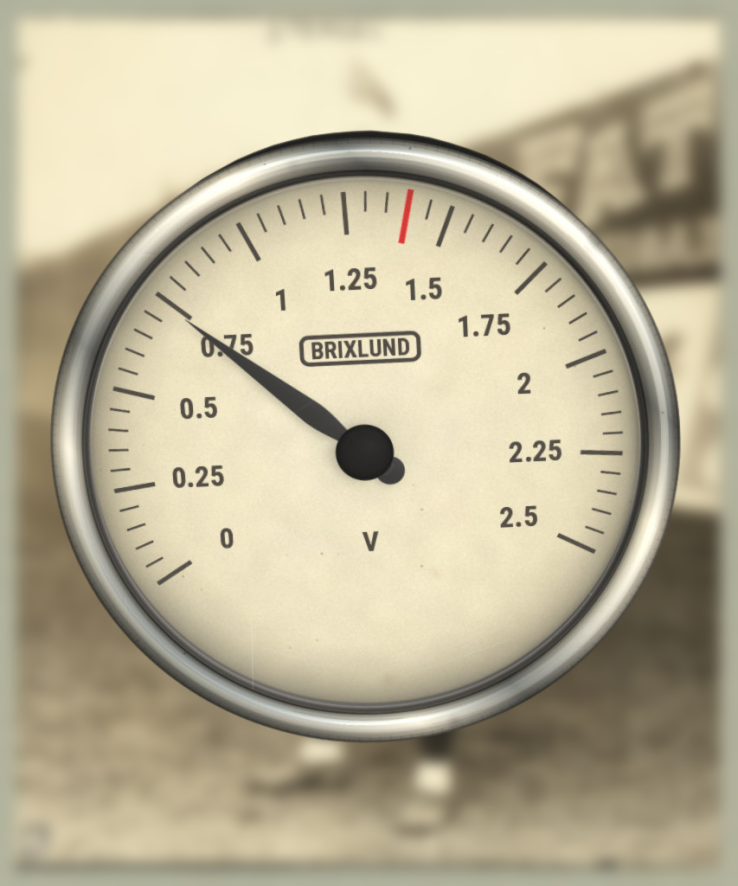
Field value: 0.75
